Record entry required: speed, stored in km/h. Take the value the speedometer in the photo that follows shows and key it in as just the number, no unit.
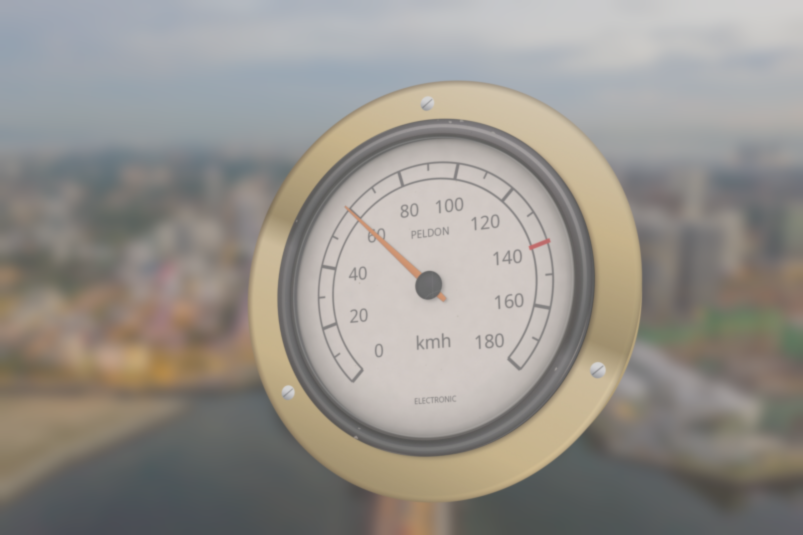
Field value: 60
